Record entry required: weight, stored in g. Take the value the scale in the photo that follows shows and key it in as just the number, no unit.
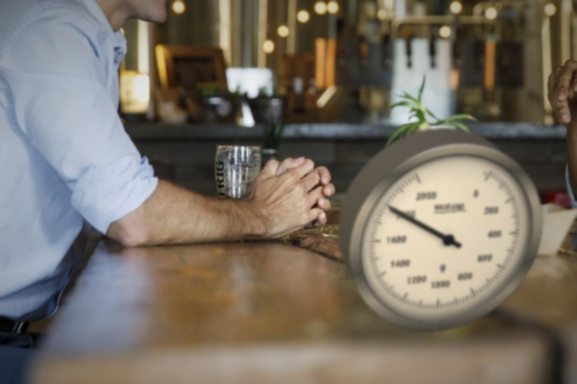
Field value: 1800
